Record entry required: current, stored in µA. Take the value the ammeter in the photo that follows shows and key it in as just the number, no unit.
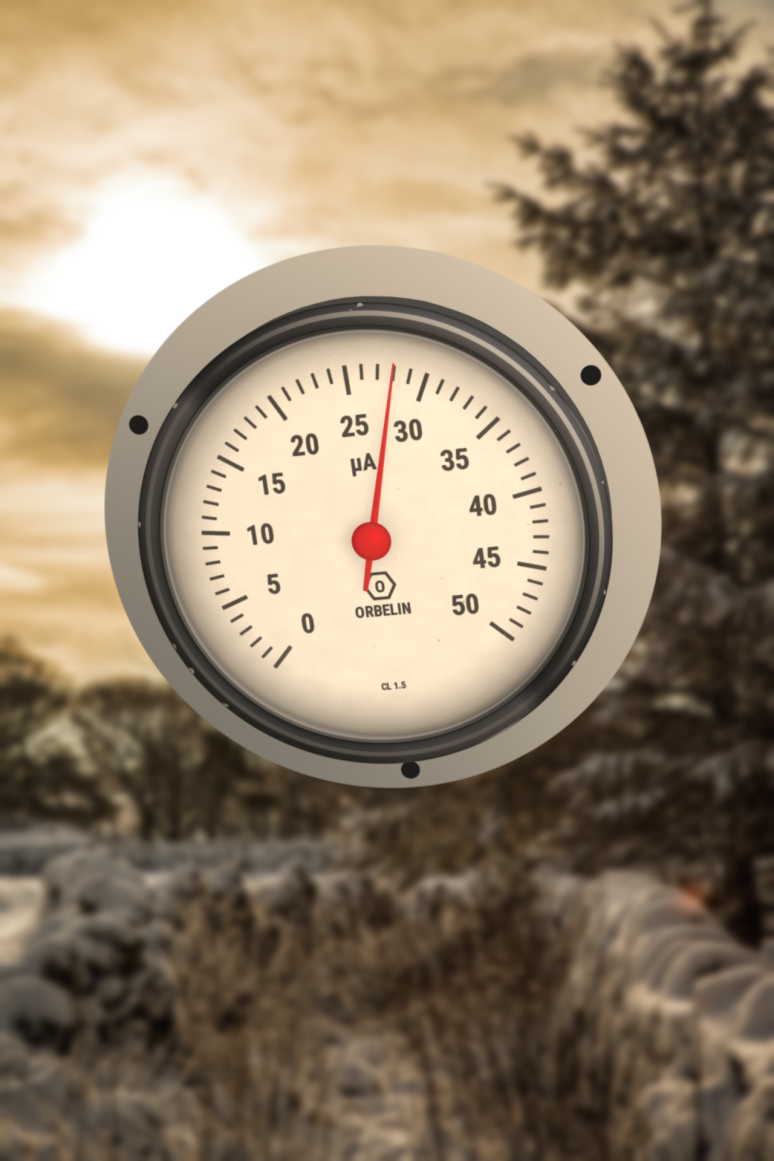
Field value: 28
